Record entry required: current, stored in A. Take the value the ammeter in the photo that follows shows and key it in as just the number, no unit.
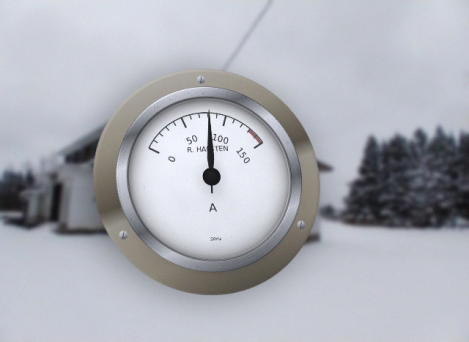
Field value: 80
